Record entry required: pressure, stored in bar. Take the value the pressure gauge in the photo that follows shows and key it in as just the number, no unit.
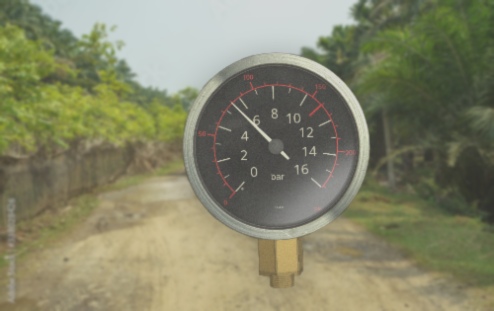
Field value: 5.5
